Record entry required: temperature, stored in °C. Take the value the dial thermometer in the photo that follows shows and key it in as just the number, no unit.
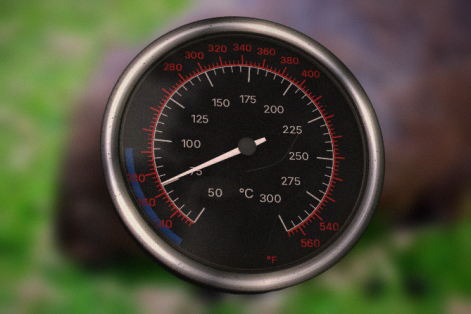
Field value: 75
